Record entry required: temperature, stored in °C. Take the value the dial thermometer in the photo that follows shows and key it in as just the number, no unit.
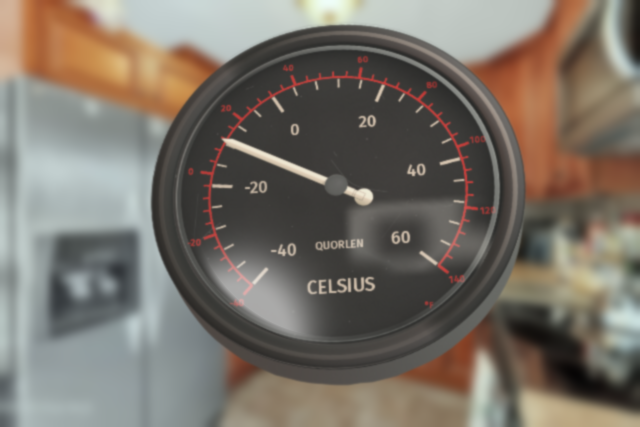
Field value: -12
